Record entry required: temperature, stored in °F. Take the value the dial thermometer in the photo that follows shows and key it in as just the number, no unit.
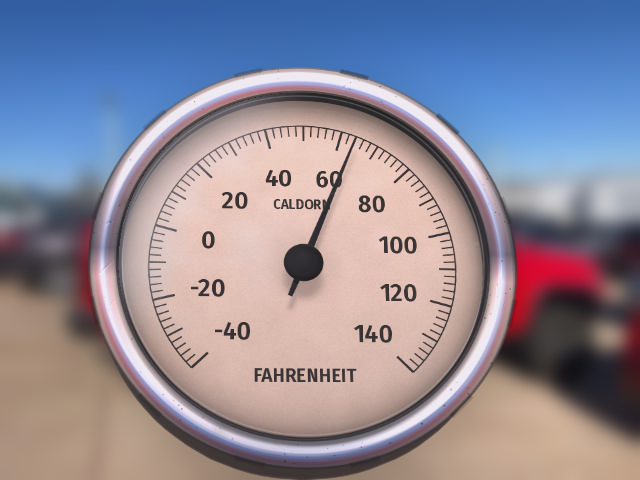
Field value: 64
